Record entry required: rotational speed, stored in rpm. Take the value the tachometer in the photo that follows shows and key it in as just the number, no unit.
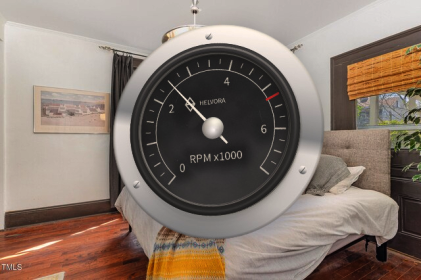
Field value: 2500
